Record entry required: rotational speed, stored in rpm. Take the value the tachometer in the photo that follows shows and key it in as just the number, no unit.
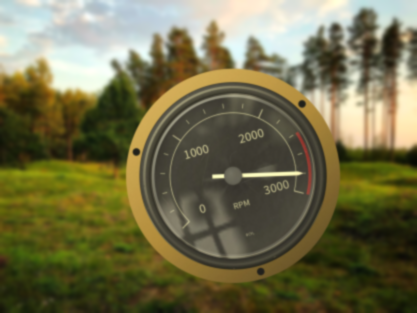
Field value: 2800
